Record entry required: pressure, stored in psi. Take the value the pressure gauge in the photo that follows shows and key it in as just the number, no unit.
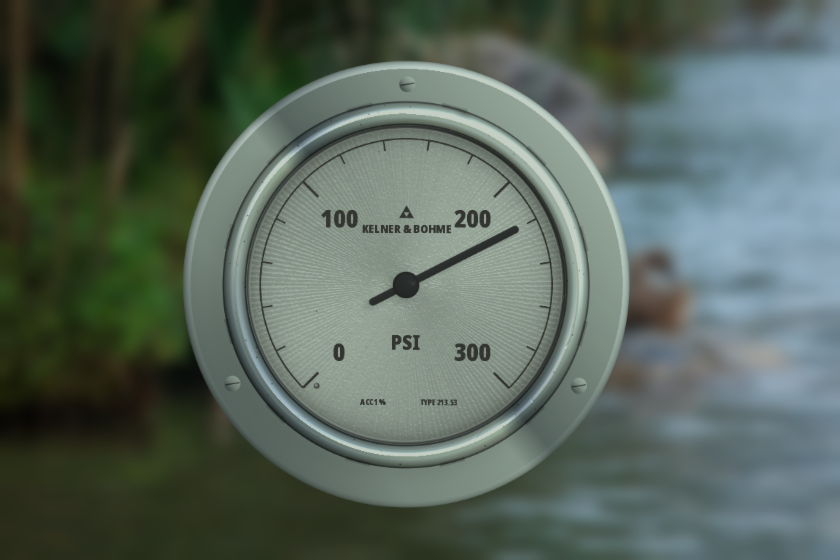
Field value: 220
